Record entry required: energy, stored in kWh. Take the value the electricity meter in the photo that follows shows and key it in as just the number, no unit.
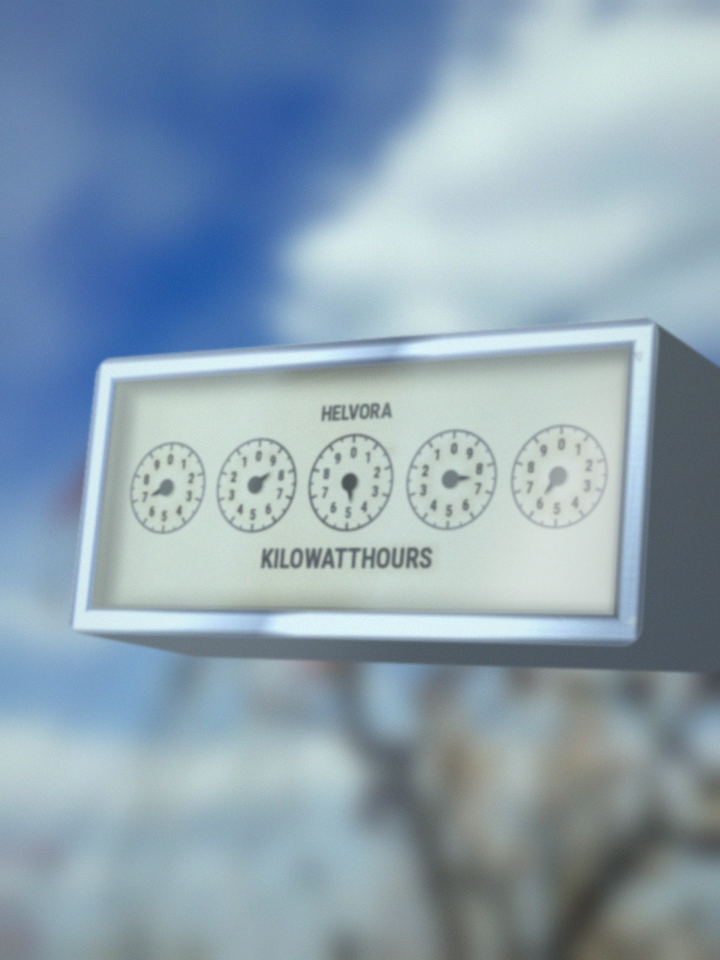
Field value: 68476
